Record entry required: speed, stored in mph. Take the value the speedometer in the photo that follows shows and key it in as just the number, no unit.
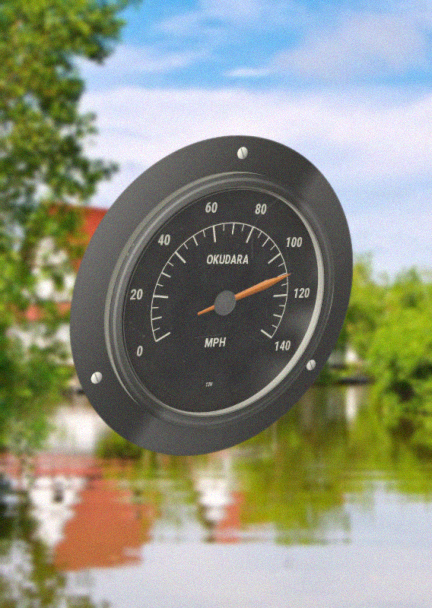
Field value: 110
